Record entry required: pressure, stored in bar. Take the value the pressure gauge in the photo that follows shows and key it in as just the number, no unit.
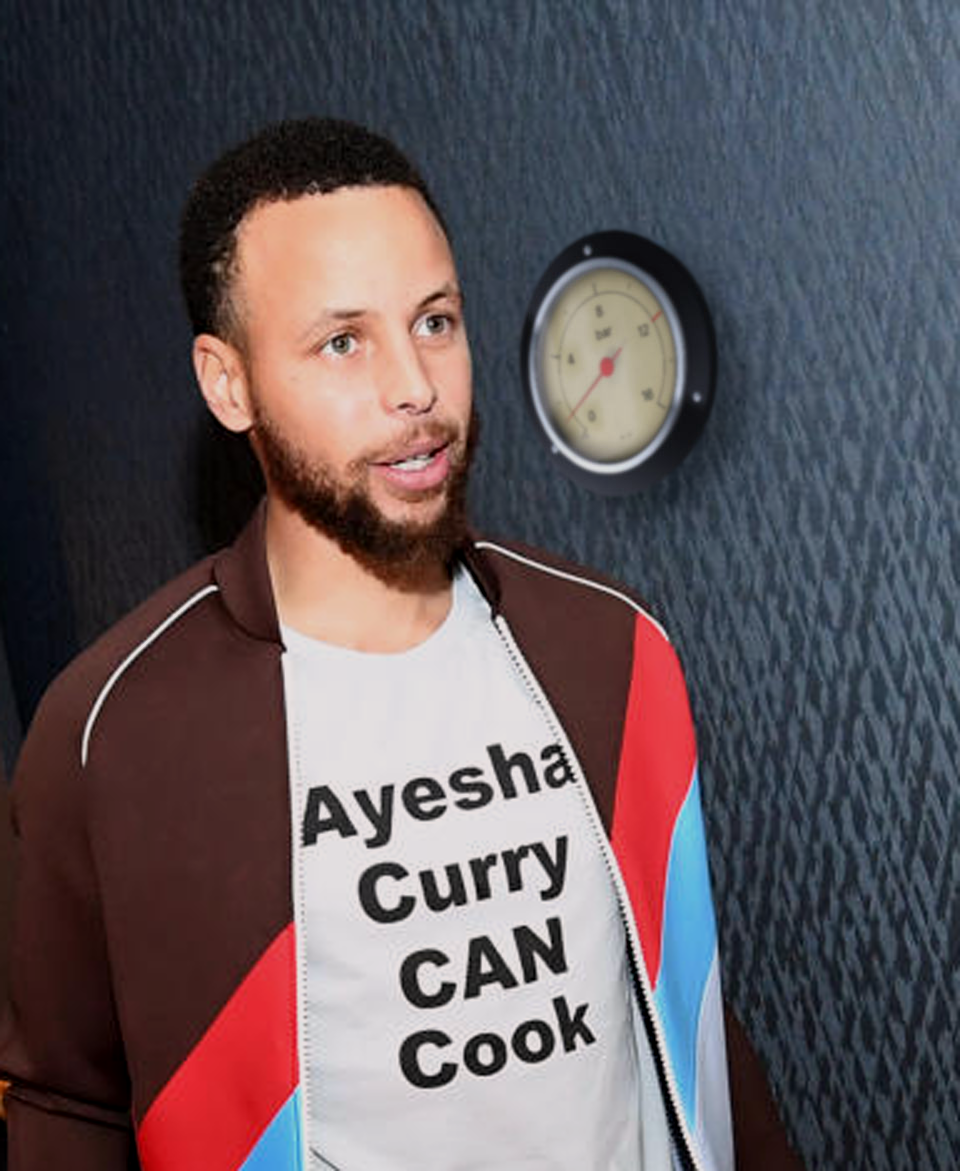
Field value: 1
